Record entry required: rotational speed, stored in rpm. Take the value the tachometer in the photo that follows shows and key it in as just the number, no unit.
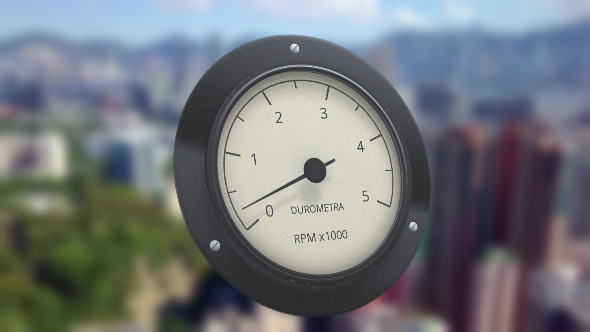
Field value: 250
